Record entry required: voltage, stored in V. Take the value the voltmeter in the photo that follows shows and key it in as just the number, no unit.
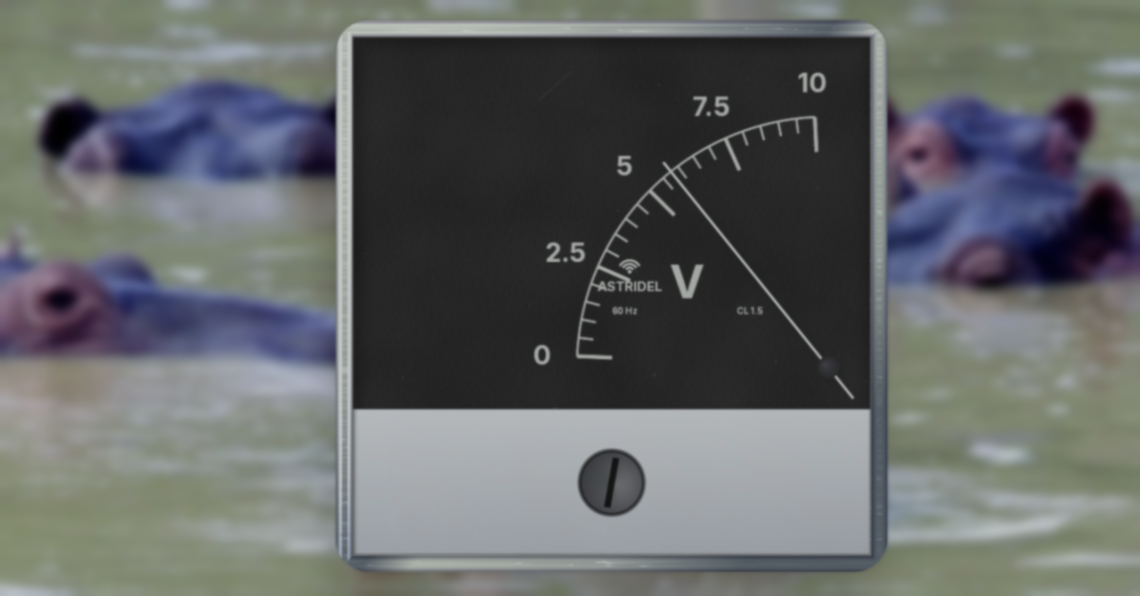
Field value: 5.75
